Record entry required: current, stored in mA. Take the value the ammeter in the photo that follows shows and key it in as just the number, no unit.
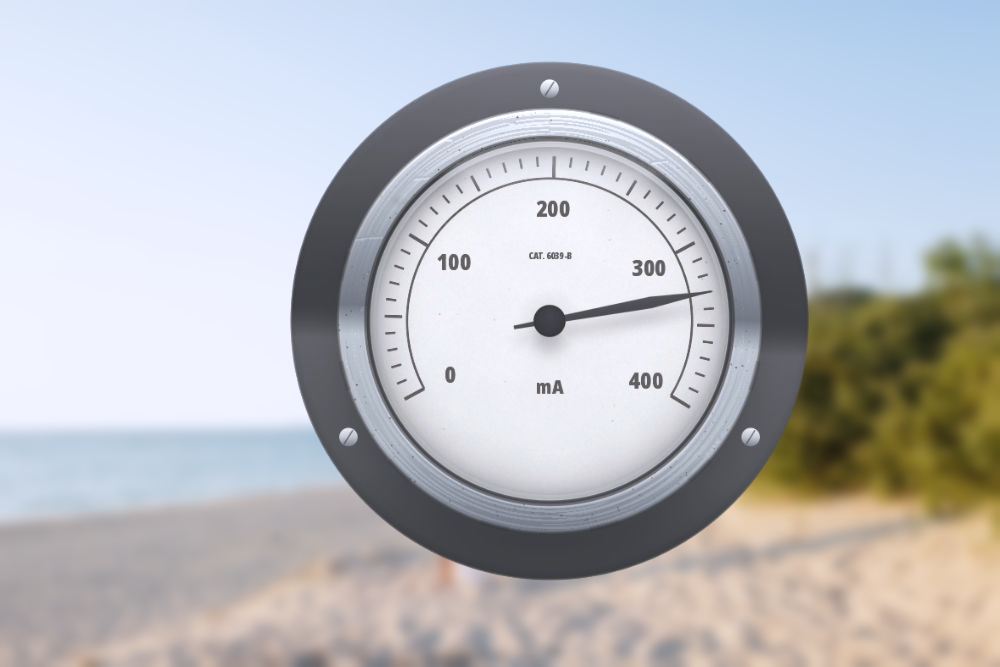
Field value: 330
